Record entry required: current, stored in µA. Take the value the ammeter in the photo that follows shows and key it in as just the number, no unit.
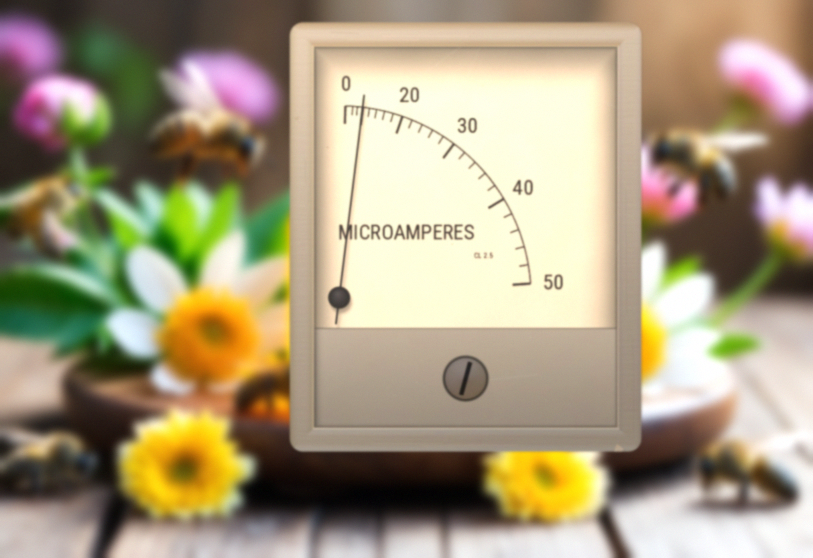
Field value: 10
